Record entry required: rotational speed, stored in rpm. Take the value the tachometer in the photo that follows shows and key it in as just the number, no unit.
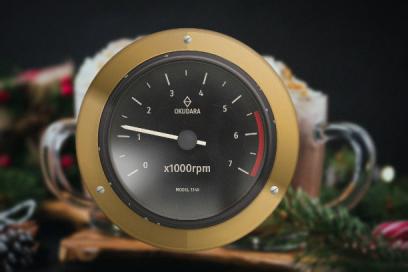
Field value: 1250
